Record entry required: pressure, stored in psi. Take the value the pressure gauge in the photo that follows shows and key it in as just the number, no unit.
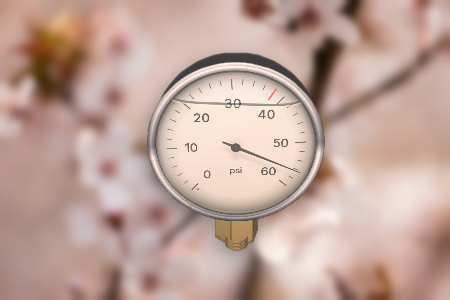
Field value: 56
